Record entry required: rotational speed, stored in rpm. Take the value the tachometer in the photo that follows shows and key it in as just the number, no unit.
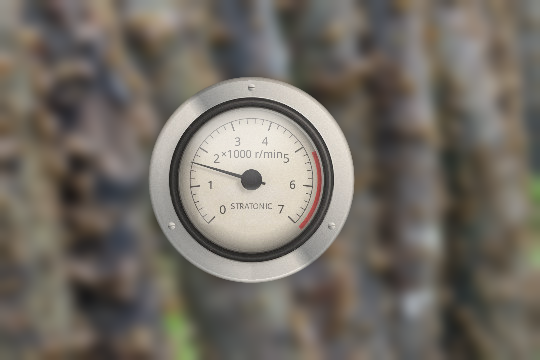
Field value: 1600
